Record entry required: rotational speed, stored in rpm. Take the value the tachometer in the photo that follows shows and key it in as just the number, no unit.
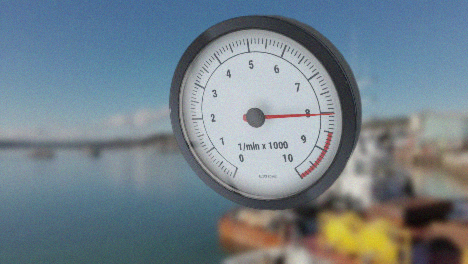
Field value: 8000
